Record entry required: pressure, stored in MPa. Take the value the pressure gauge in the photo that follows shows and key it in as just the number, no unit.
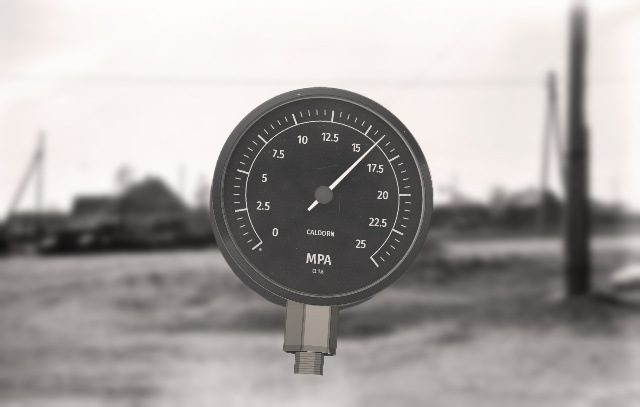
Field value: 16
